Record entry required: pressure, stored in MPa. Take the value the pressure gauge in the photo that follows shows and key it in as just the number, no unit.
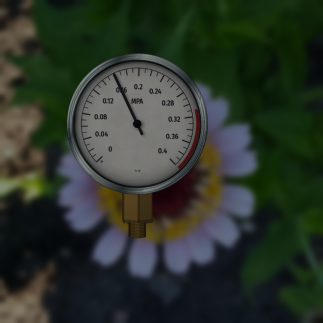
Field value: 0.16
